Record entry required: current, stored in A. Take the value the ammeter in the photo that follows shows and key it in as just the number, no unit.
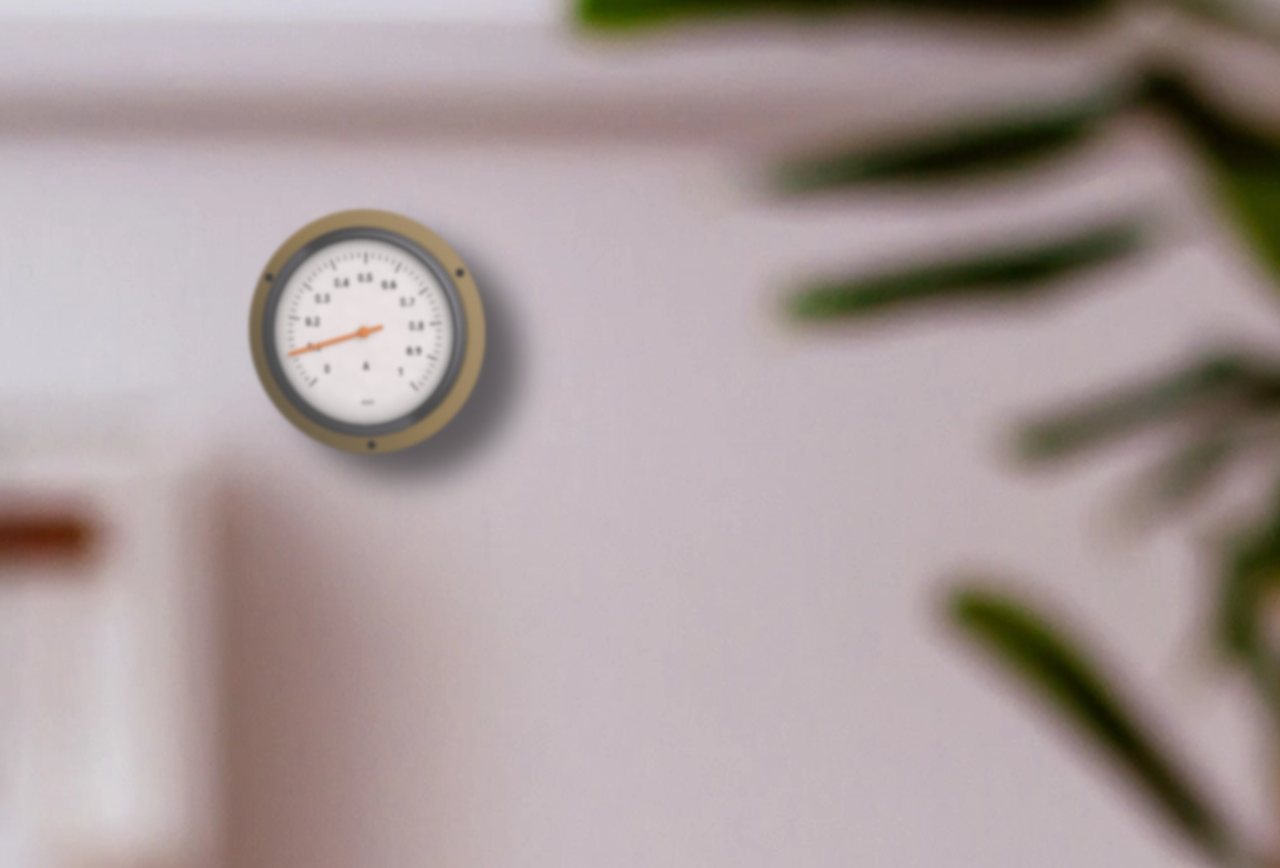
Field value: 0.1
